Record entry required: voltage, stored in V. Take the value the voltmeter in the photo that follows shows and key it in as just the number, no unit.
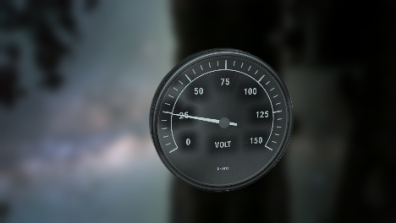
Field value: 25
